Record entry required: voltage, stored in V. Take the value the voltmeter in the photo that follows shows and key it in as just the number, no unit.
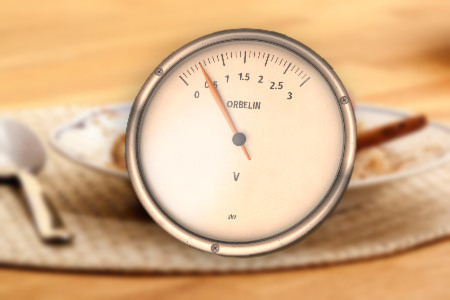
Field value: 0.5
